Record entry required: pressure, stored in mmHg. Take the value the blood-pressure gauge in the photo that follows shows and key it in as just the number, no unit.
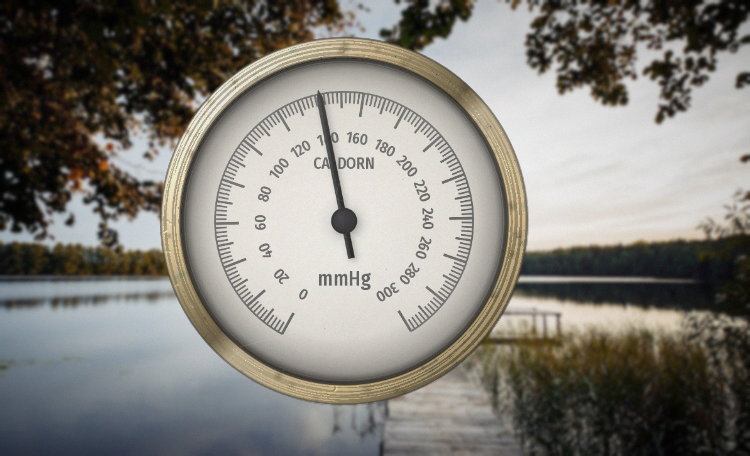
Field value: 140
